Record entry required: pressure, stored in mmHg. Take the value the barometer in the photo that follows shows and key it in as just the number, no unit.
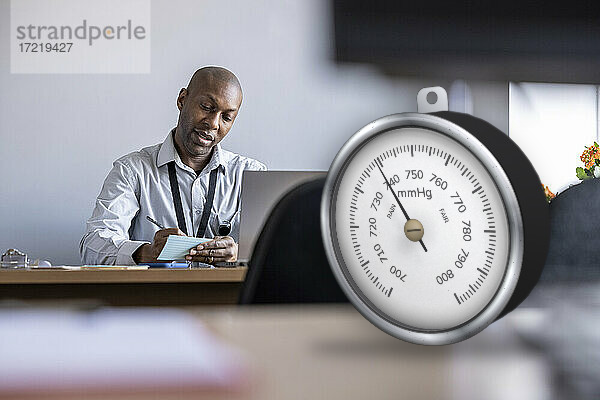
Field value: 740
